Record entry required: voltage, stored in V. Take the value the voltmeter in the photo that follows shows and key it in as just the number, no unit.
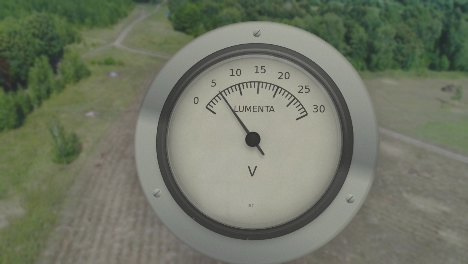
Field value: 5
